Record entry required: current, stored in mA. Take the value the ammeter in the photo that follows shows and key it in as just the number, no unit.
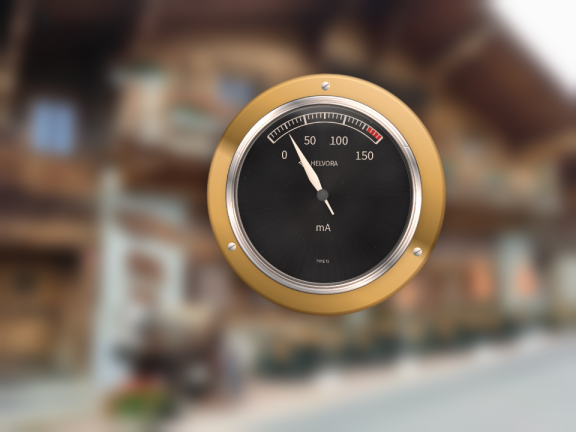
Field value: 25
